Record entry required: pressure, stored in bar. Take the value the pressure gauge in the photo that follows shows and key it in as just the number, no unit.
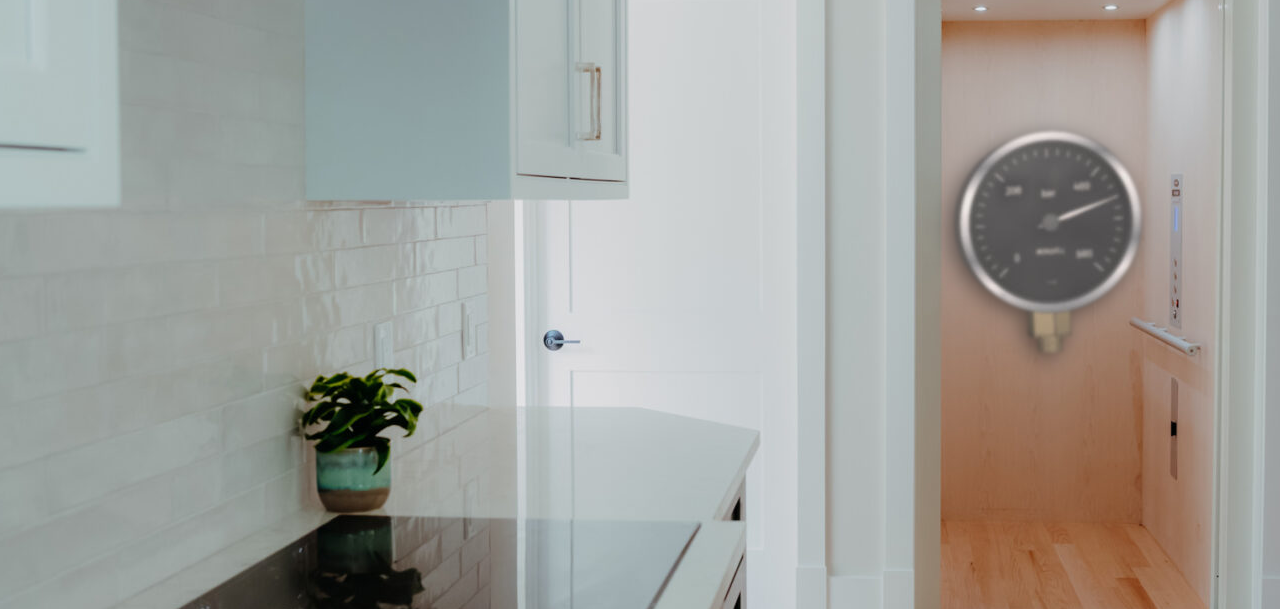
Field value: 460
